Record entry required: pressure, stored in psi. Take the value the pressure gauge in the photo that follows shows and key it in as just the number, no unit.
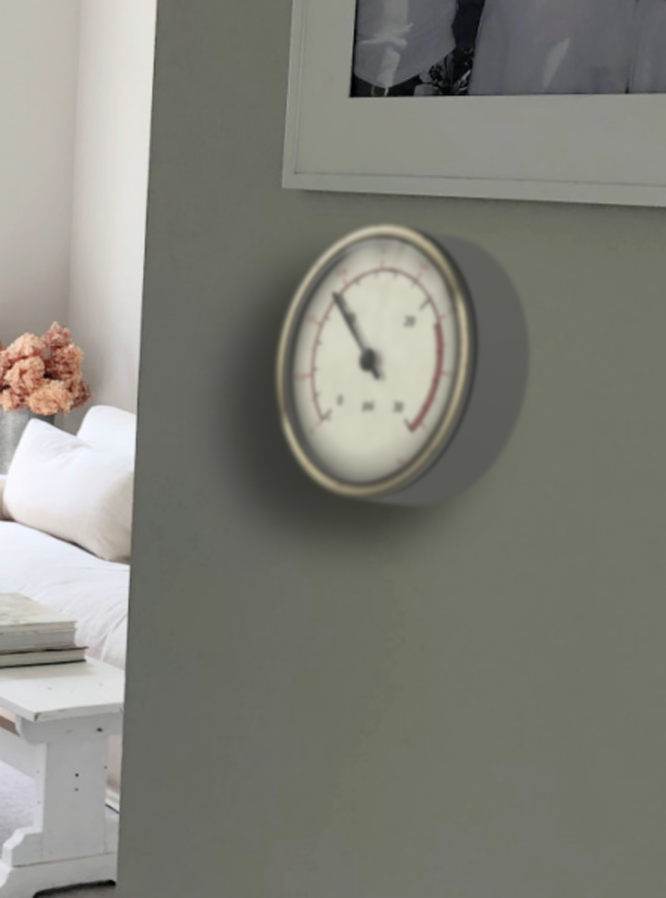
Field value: 10
